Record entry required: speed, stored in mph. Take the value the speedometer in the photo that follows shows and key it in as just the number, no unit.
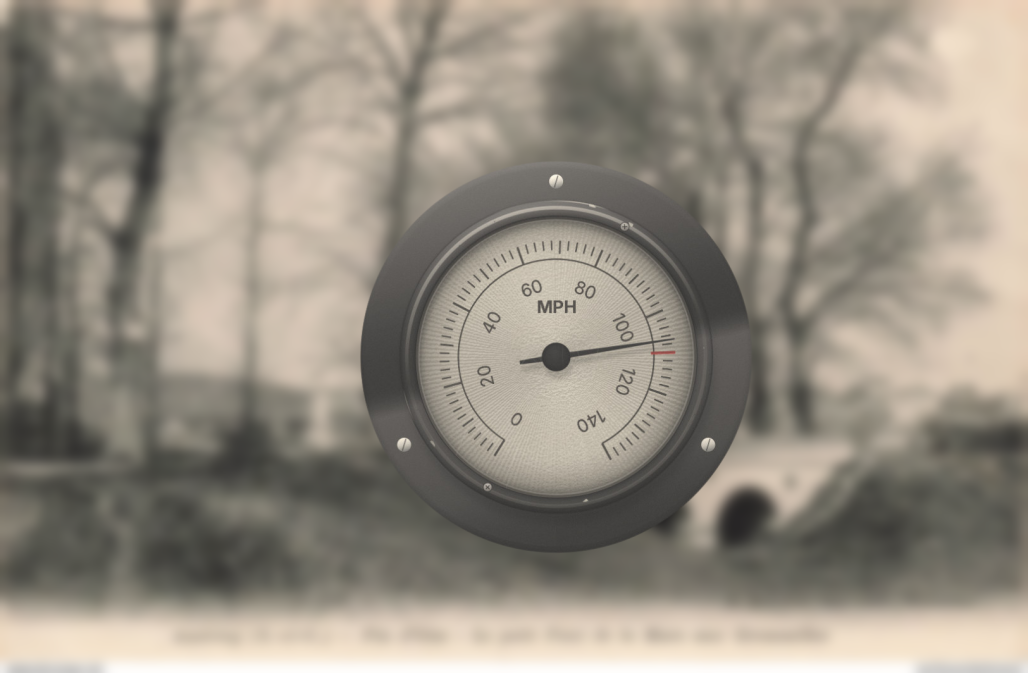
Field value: 107
